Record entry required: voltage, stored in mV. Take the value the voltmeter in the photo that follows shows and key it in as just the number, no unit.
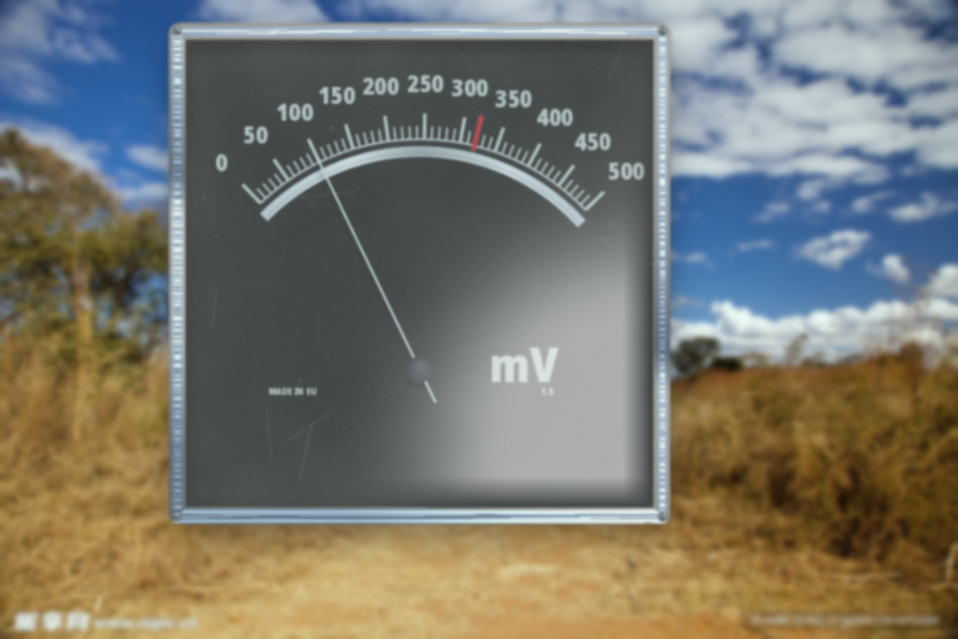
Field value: 100
